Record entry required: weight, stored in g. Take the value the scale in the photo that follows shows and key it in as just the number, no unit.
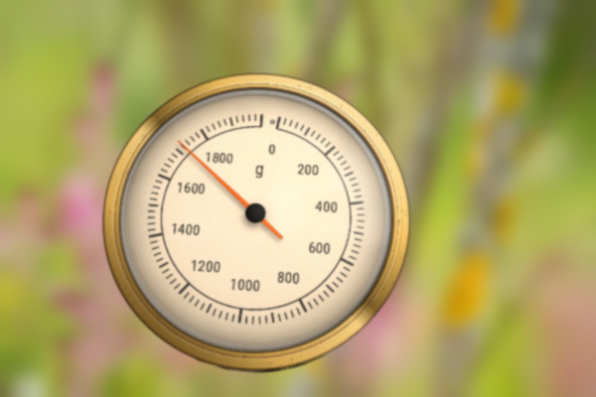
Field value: 1720
